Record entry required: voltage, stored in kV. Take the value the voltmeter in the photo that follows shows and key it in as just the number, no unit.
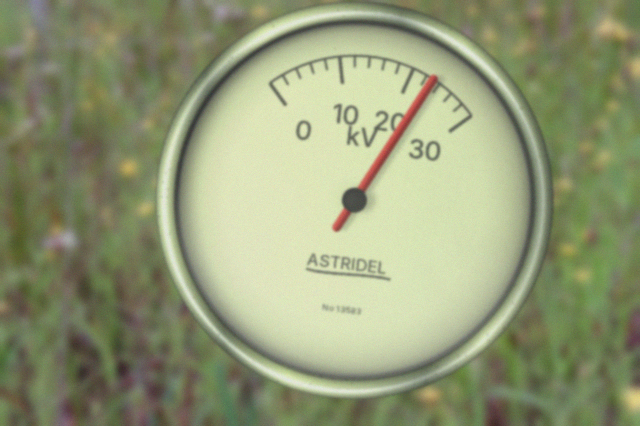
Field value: 23
